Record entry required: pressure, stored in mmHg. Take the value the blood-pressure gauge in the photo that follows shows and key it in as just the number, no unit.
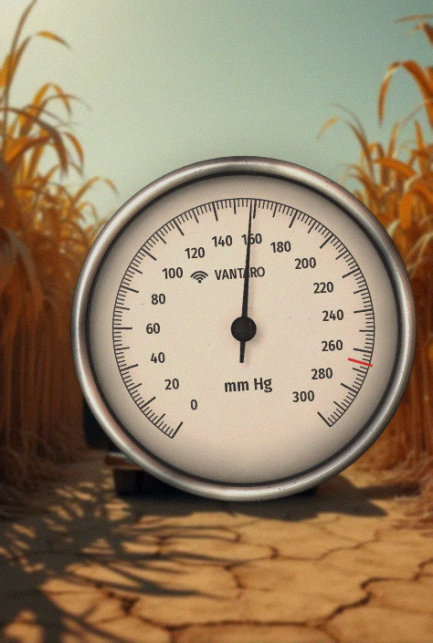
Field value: 158
